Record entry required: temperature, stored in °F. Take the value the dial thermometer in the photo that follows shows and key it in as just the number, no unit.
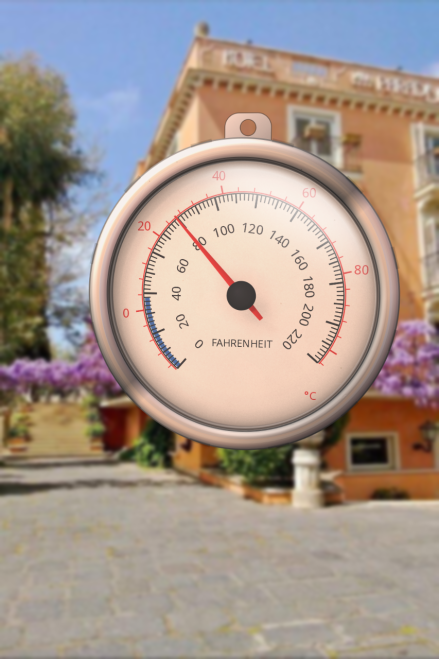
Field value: 80
